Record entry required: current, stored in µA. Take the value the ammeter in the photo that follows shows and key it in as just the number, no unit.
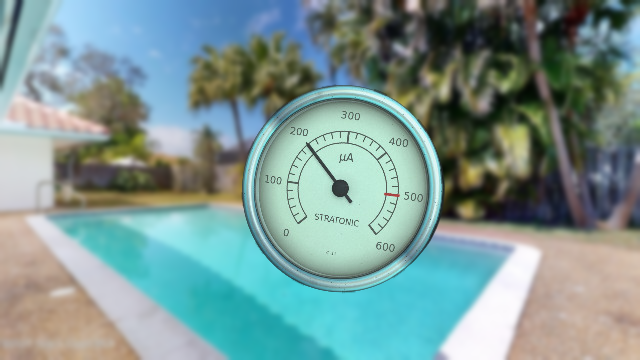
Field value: 200
